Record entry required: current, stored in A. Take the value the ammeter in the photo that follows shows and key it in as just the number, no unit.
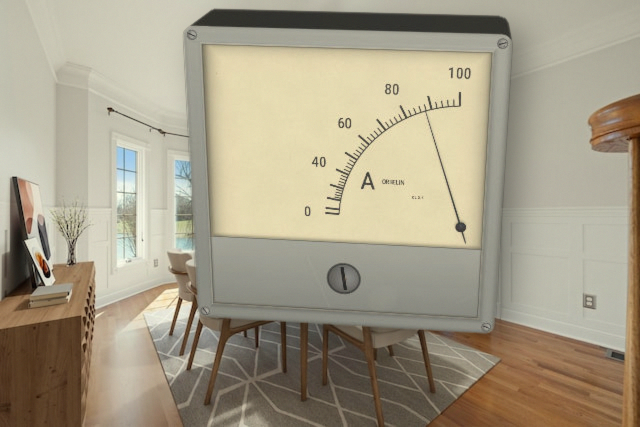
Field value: 88
